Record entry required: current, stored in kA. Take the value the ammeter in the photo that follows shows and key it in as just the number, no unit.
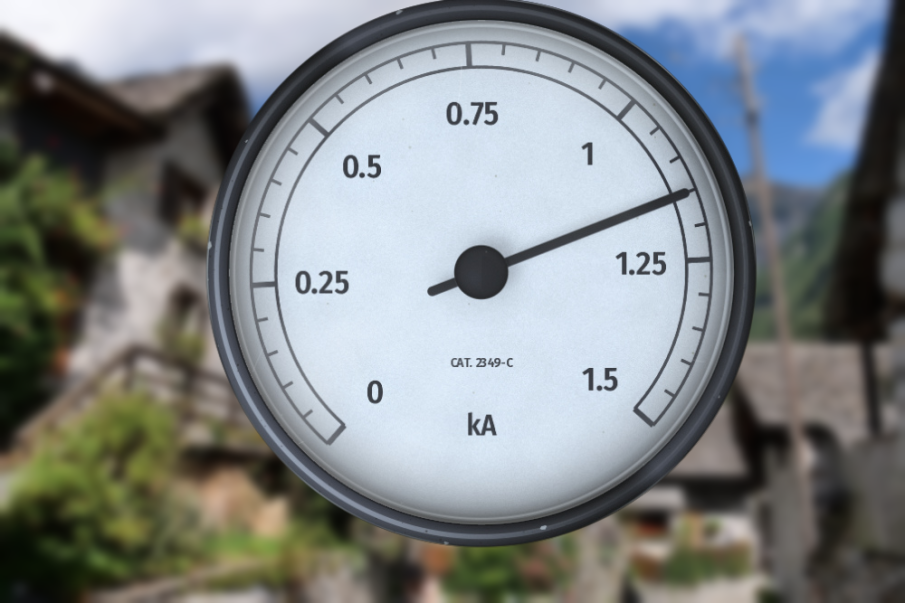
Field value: 1.15
